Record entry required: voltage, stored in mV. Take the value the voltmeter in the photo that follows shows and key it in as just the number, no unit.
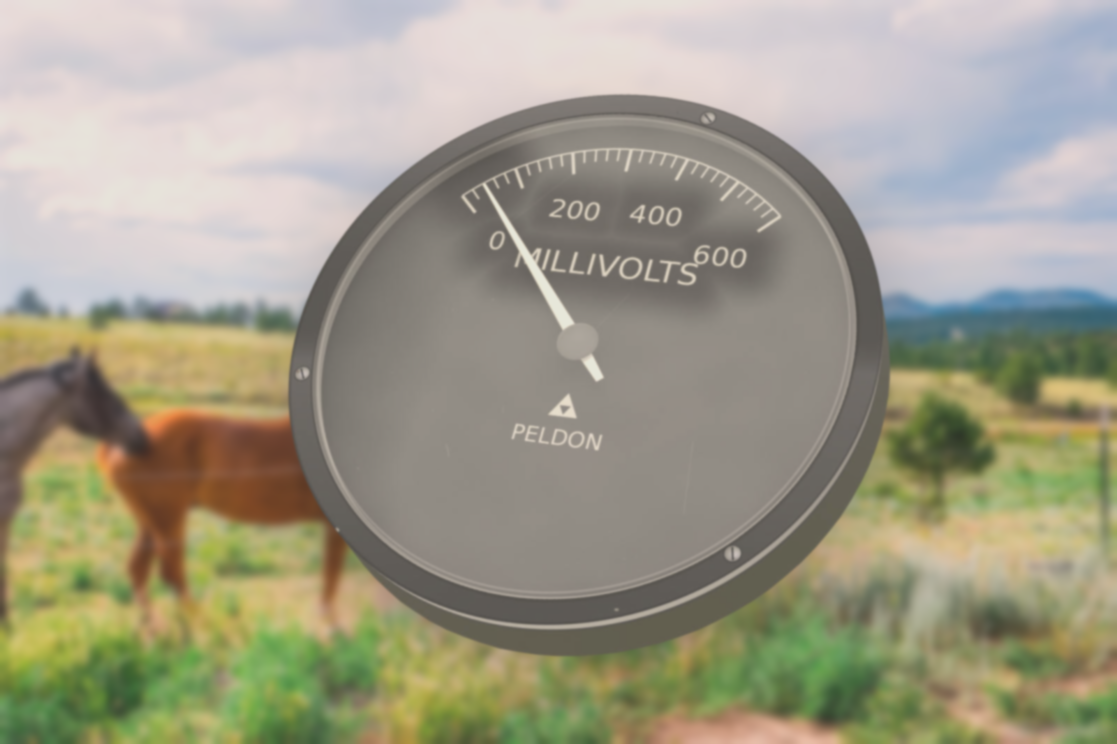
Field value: 40
